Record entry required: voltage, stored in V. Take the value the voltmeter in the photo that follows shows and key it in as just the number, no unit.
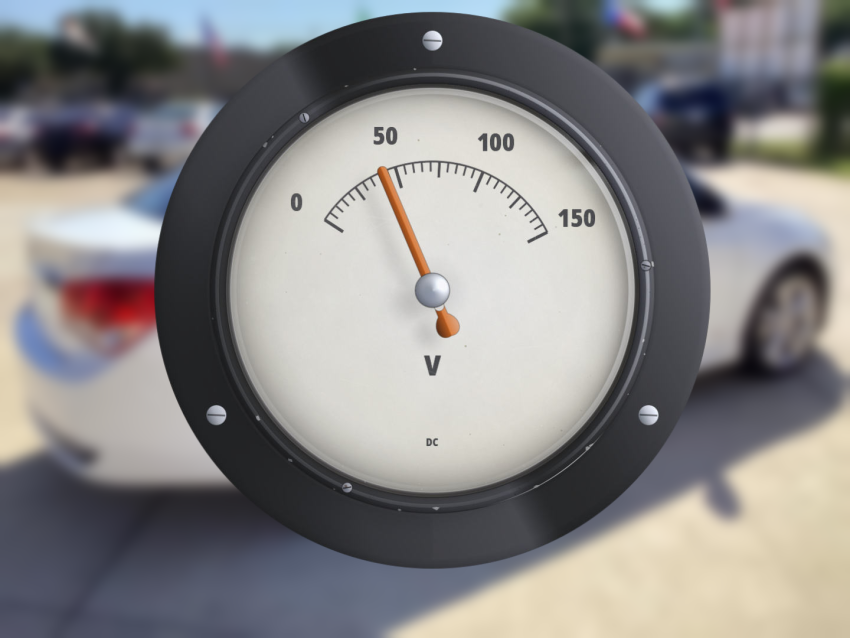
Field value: 42.5
